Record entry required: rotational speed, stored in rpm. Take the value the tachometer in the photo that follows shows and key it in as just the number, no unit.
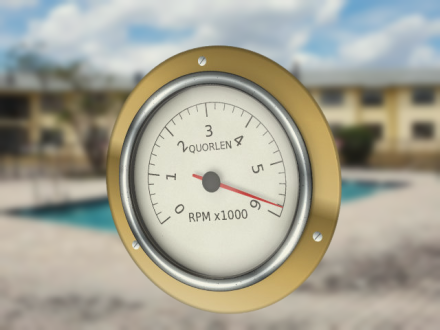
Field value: 5800
